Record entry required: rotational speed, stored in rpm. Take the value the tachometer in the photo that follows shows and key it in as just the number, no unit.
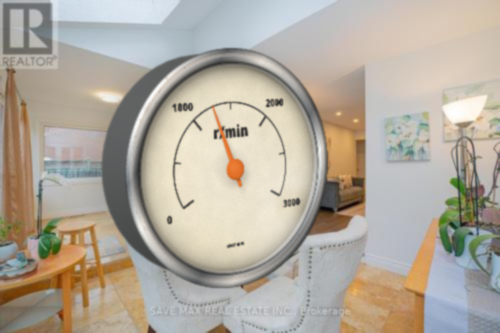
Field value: 1250
